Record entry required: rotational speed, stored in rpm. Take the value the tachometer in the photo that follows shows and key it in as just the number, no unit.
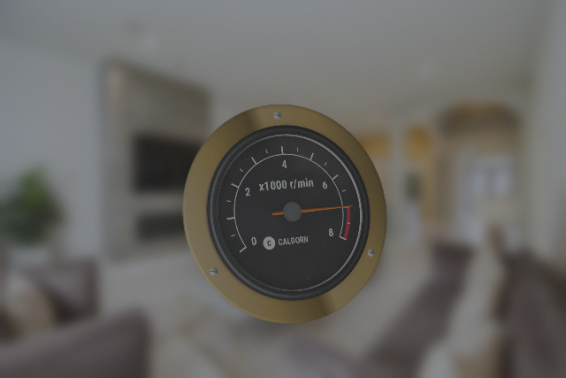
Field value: 7000
